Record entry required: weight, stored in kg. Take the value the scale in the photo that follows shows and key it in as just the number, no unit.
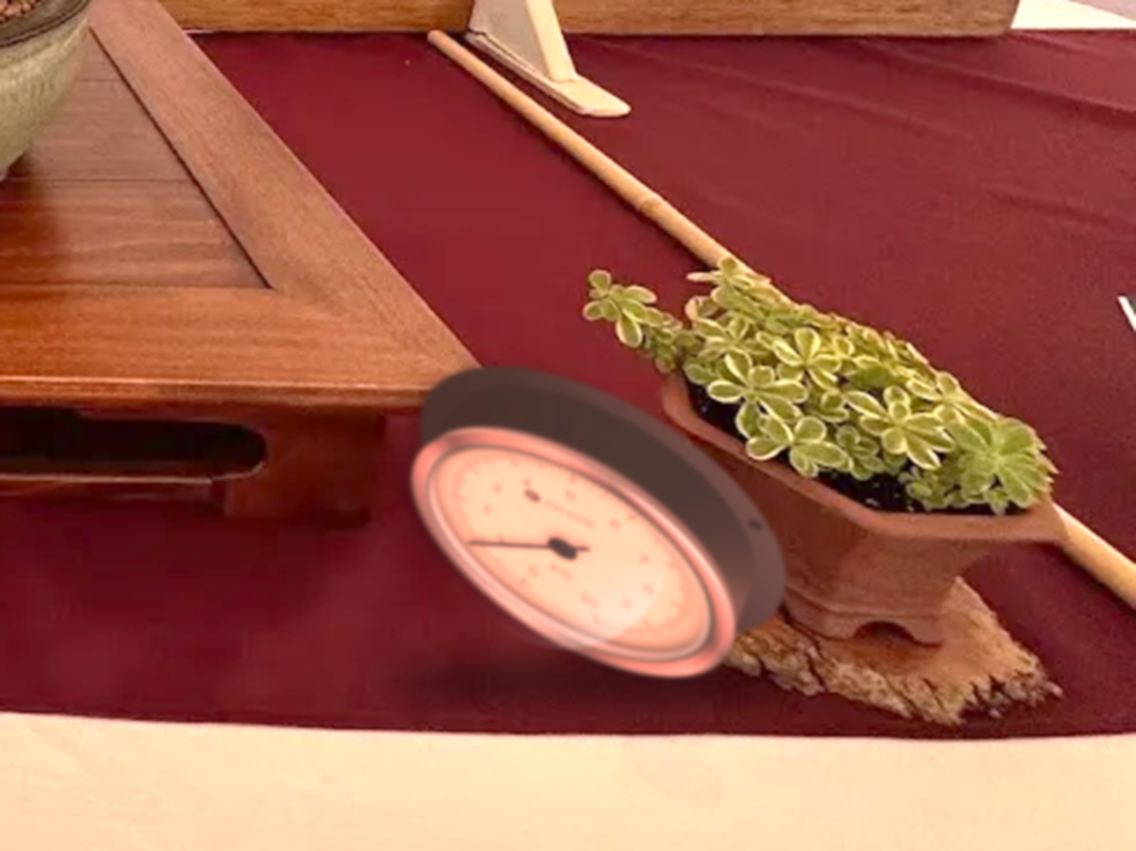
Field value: 1
